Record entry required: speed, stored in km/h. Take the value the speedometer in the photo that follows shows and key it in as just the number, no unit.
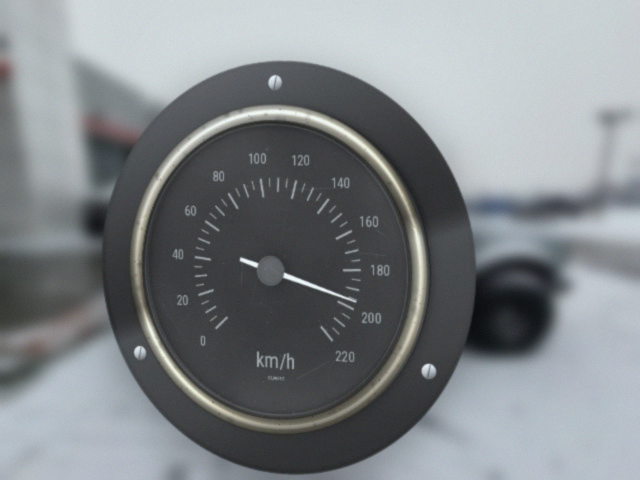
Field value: 195
